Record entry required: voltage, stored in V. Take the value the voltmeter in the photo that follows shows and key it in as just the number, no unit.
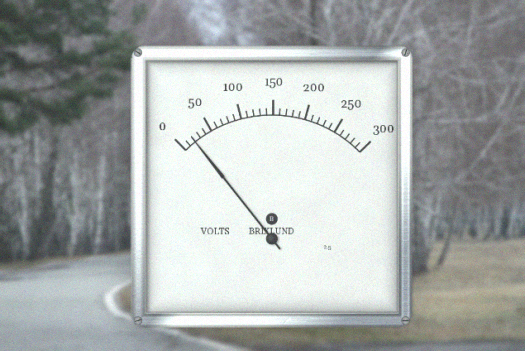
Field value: 20
